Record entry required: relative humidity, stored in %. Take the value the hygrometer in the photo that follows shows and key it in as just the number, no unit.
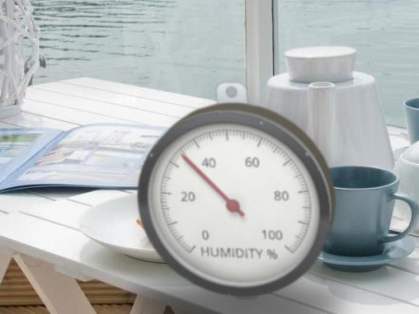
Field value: 35
